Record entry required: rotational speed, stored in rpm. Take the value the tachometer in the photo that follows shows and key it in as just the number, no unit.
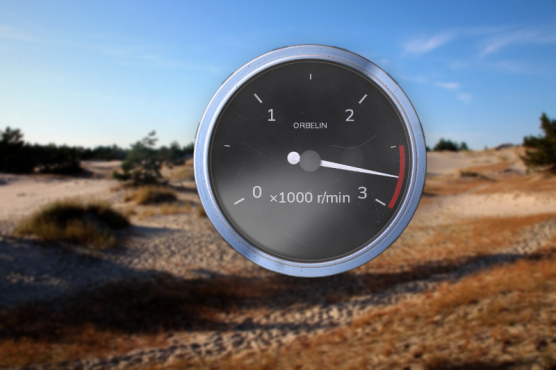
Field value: 2750
